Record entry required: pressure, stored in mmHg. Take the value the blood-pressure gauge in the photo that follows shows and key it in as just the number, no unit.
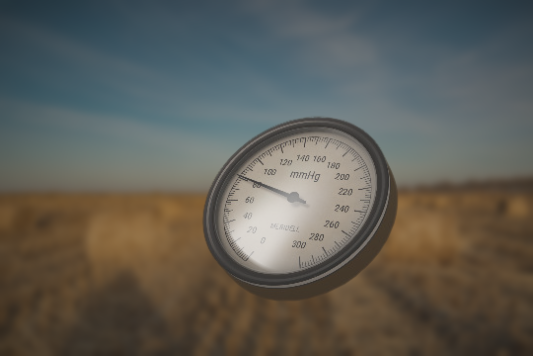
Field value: 80
